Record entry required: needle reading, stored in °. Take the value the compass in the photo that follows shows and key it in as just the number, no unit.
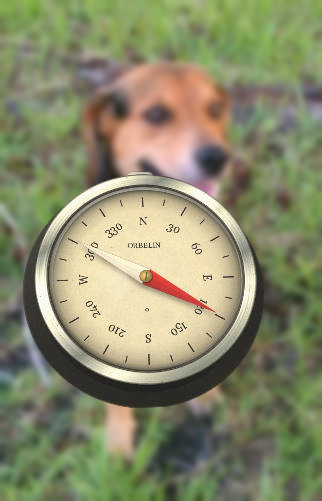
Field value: 120
